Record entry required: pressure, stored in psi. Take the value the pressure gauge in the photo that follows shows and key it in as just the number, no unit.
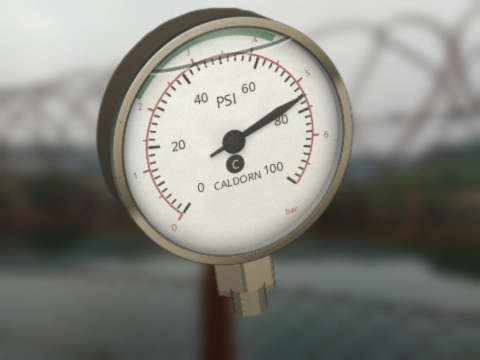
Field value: 76
